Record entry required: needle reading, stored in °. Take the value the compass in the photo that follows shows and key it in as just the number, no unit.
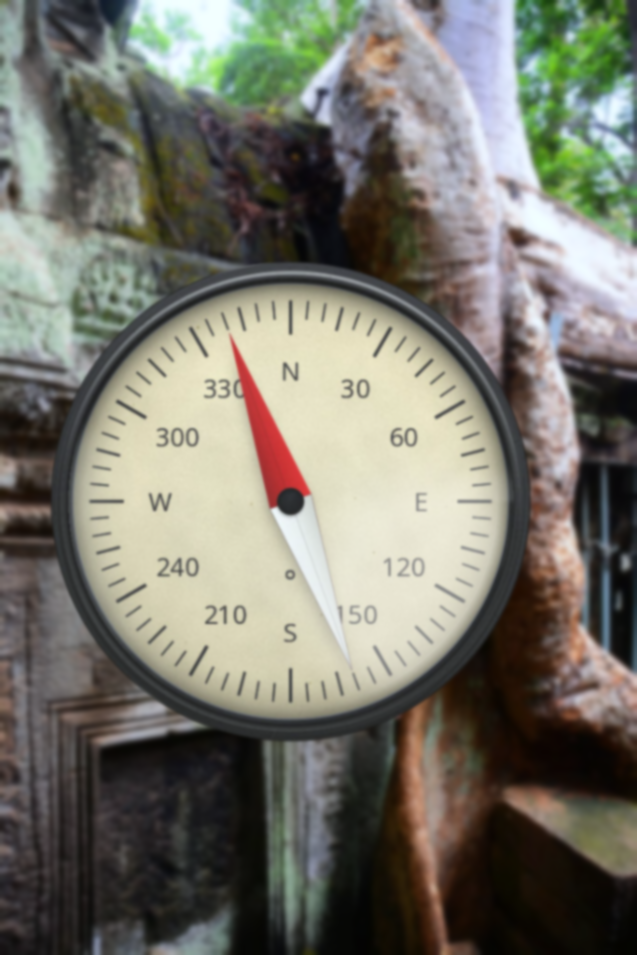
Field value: 340
